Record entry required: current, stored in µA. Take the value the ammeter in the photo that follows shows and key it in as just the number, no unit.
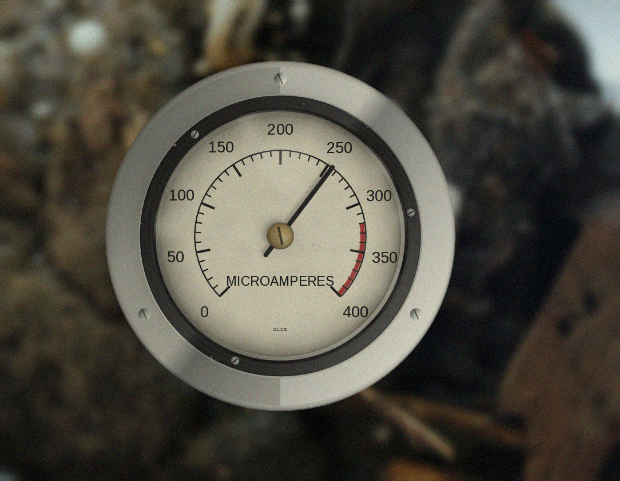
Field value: 255
